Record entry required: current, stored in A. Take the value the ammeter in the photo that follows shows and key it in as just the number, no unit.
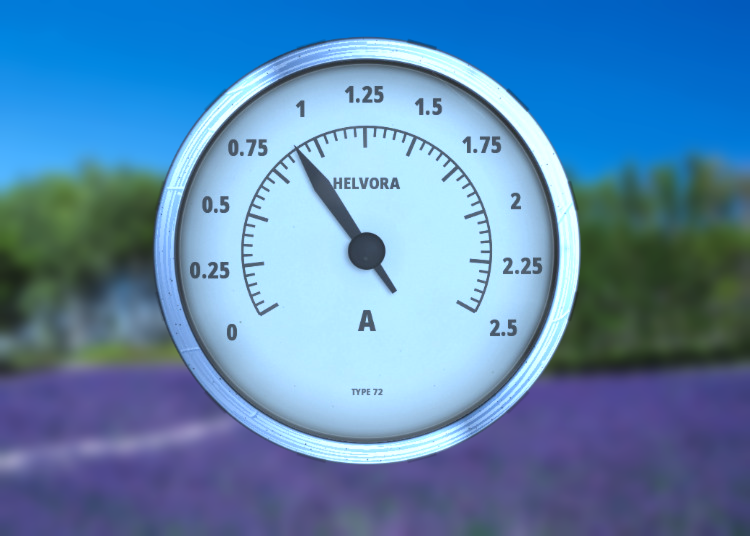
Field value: 0.9
